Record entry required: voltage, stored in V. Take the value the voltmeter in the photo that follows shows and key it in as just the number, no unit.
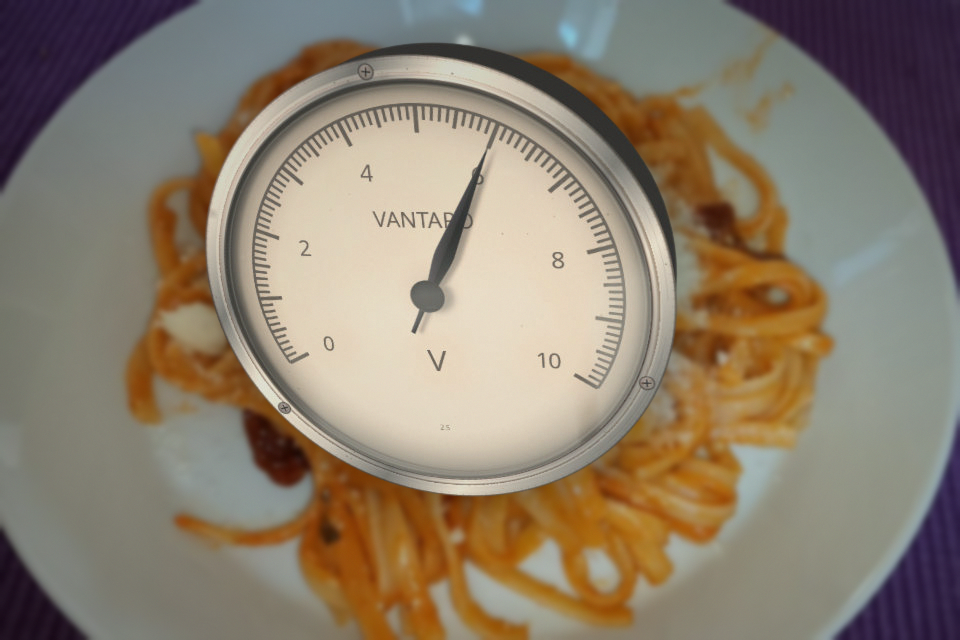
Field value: 6
